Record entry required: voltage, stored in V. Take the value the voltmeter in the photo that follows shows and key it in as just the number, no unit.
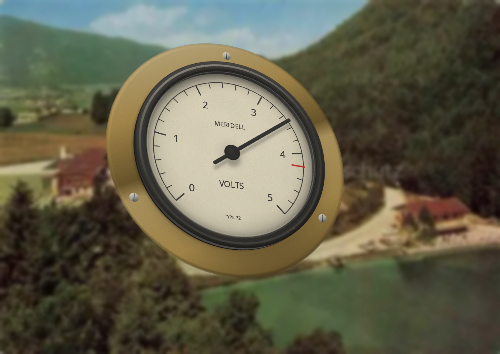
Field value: 3.5
